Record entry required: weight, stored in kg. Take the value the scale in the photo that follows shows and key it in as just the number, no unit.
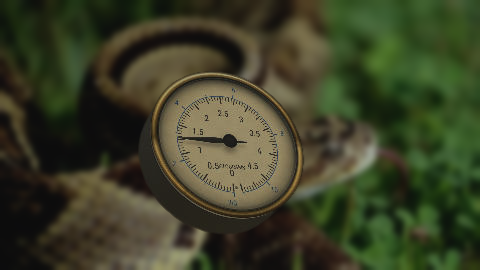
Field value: 1.25
